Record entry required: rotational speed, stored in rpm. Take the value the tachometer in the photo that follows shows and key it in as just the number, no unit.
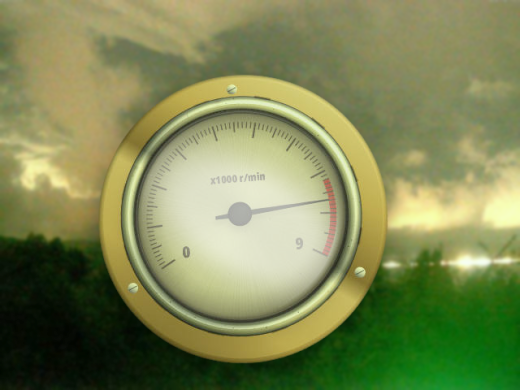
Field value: 7700
